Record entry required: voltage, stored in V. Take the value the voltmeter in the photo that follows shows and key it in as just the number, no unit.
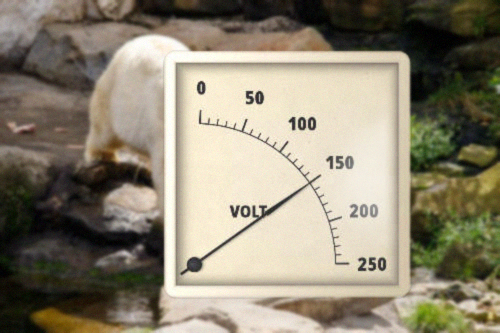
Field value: 150
